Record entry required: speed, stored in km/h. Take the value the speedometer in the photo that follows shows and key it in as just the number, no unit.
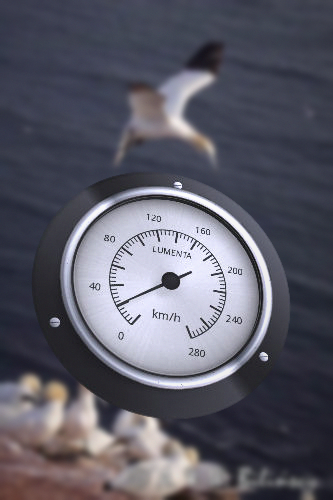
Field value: 20
